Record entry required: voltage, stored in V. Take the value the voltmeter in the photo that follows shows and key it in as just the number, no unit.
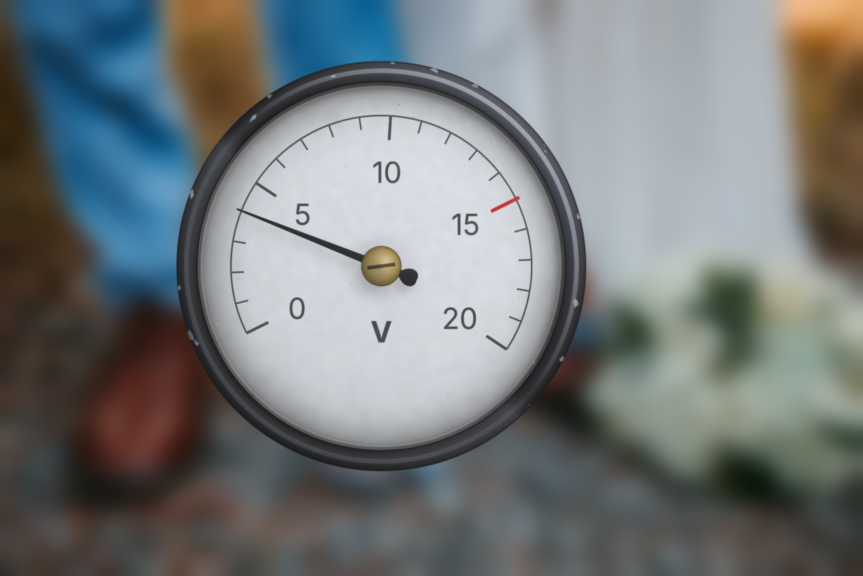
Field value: 4
